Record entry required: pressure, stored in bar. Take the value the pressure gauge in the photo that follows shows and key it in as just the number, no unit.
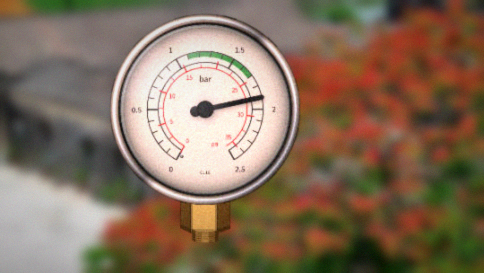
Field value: 1.9
